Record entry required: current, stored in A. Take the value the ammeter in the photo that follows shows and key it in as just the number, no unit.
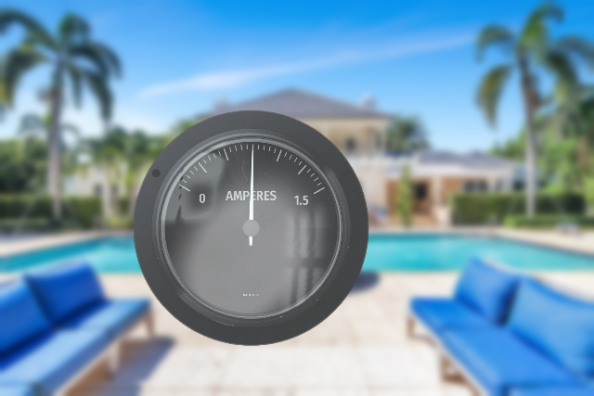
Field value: 0.75
